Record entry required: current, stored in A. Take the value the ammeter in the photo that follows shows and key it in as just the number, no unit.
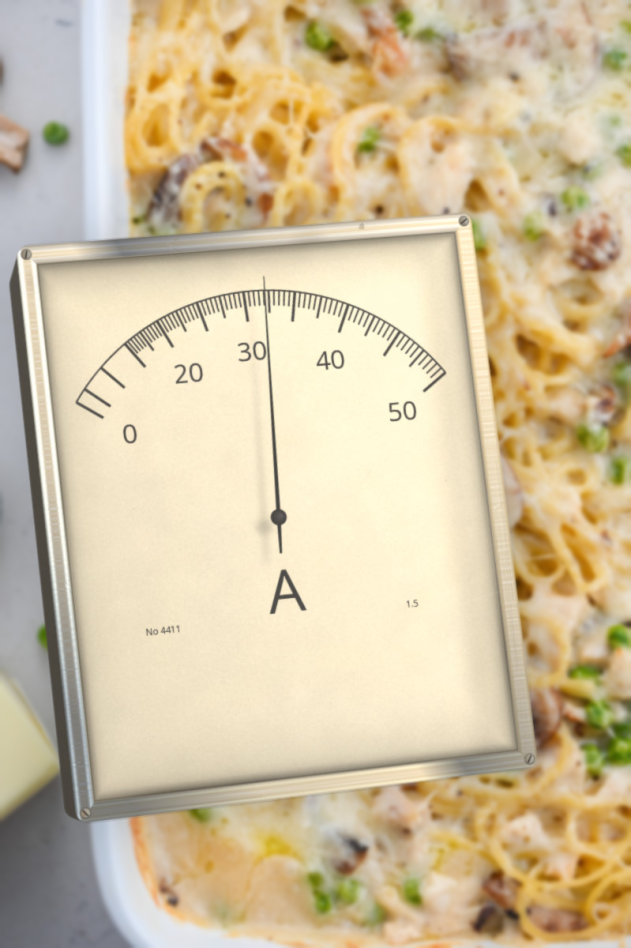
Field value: 32
